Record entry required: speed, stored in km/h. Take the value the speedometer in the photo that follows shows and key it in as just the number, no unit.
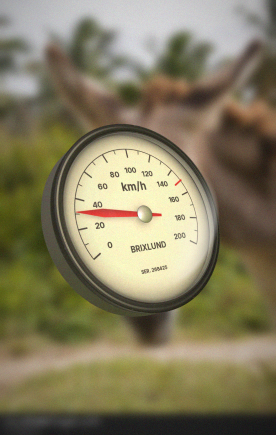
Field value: 30
